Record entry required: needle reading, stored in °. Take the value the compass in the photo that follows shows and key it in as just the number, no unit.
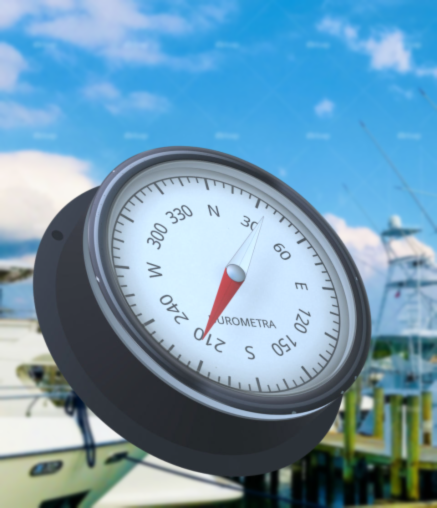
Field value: 215
